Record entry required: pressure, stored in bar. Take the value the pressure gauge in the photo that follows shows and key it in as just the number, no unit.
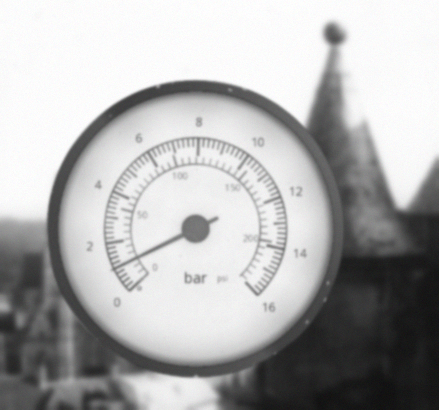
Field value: 1
